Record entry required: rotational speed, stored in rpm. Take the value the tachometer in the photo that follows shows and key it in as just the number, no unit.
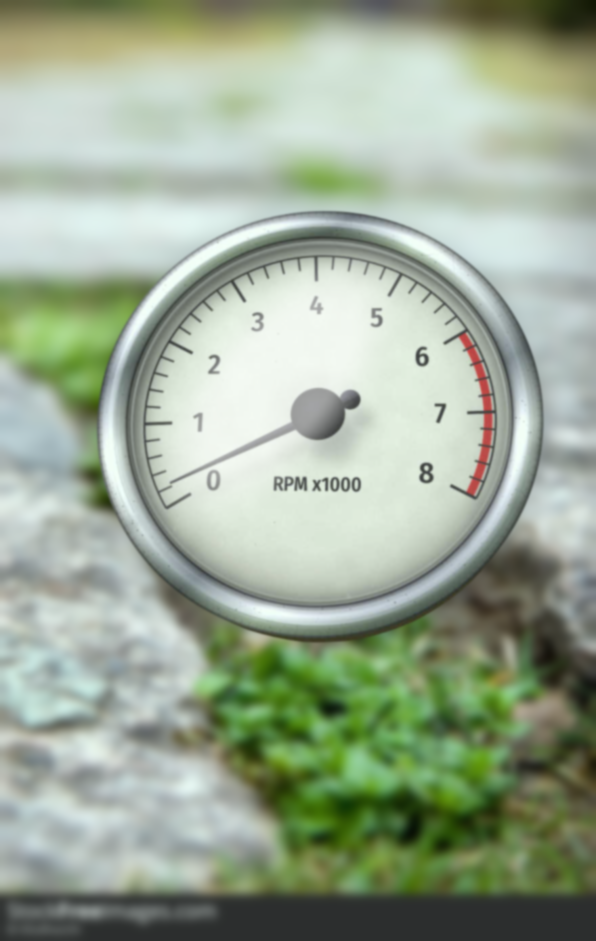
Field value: 200
